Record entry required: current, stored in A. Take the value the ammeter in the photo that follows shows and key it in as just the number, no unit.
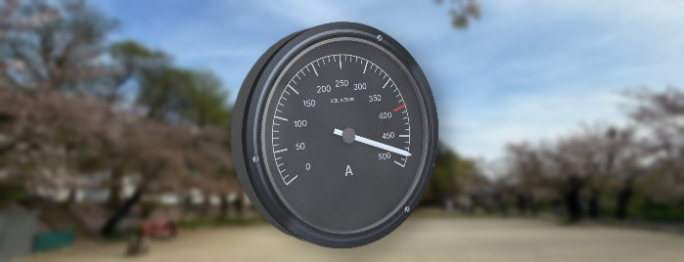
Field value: 480
